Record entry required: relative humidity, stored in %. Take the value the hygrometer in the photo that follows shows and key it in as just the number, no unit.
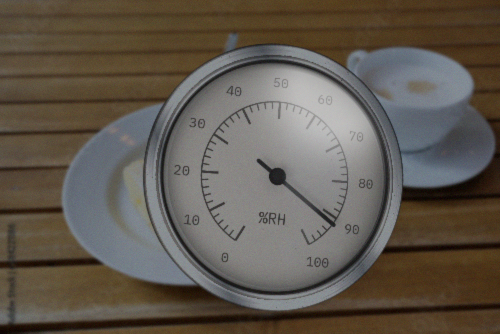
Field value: 92
